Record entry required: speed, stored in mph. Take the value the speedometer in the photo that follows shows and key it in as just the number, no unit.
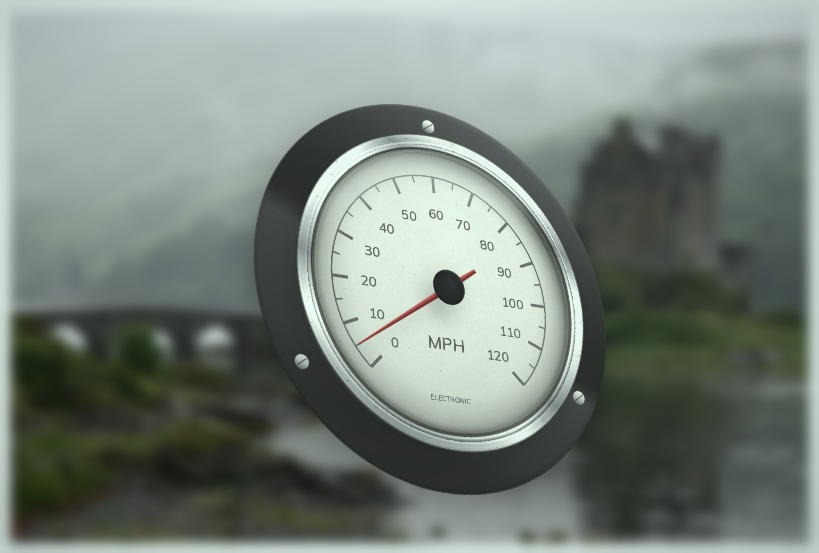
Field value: 5
